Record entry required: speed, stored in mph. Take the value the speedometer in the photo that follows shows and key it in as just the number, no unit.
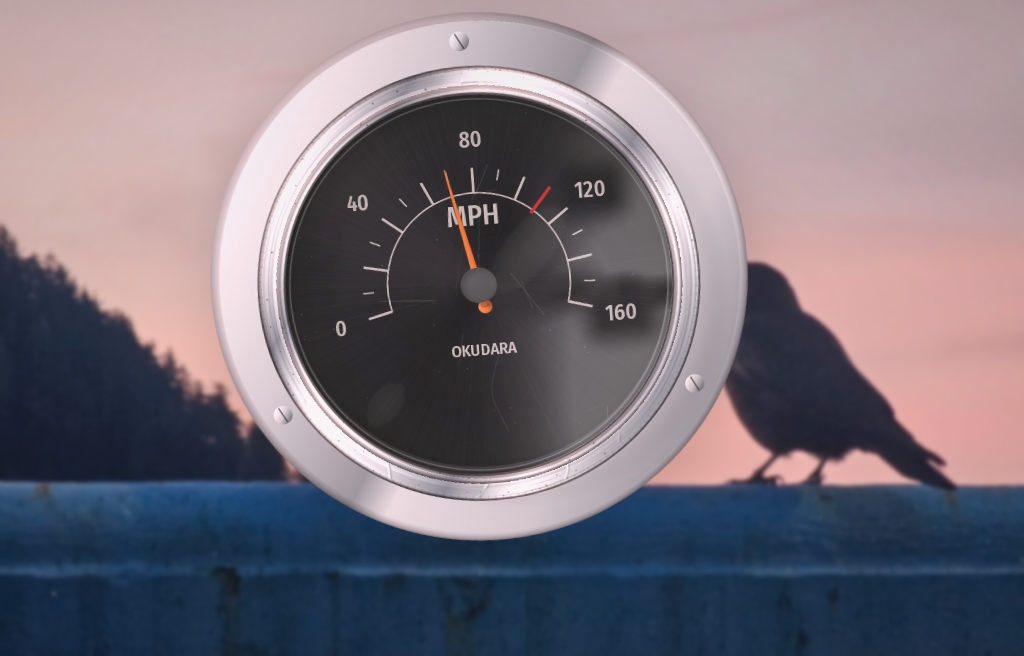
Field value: 70
